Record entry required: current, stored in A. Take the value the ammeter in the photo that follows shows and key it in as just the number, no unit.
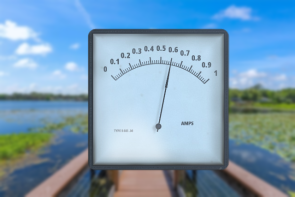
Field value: 0.6
